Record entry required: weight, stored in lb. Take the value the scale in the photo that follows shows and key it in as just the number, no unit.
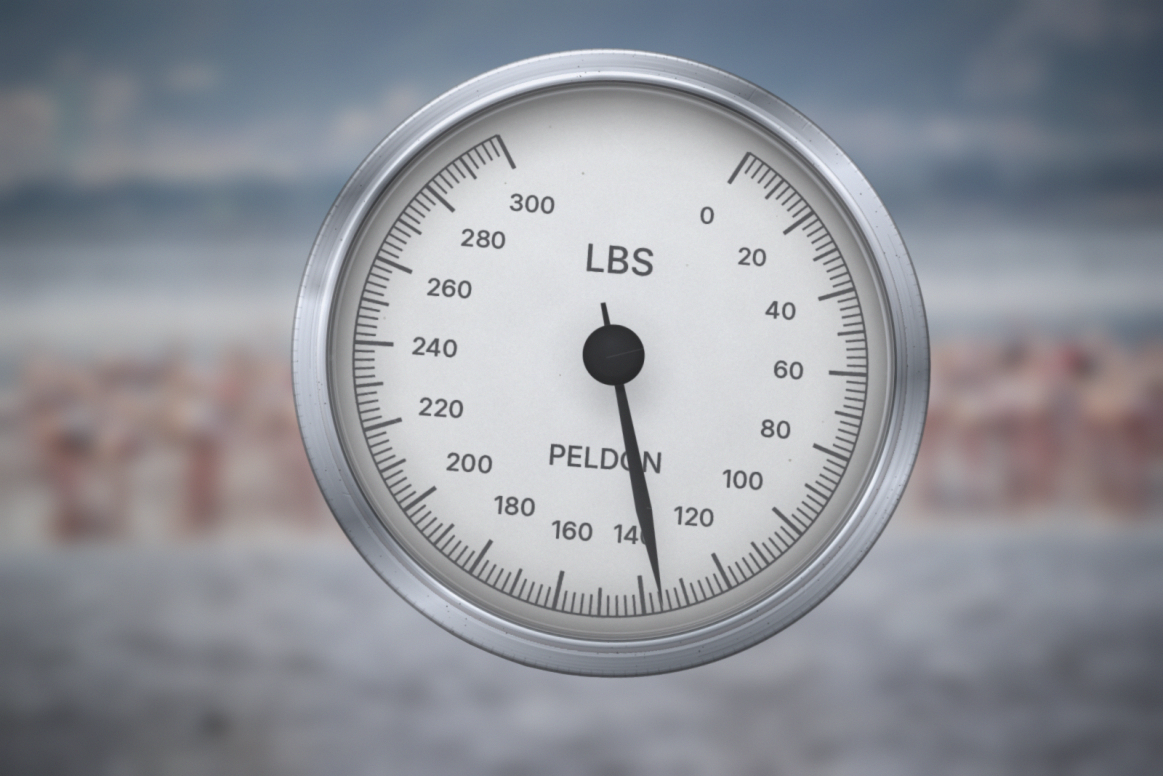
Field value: 136
